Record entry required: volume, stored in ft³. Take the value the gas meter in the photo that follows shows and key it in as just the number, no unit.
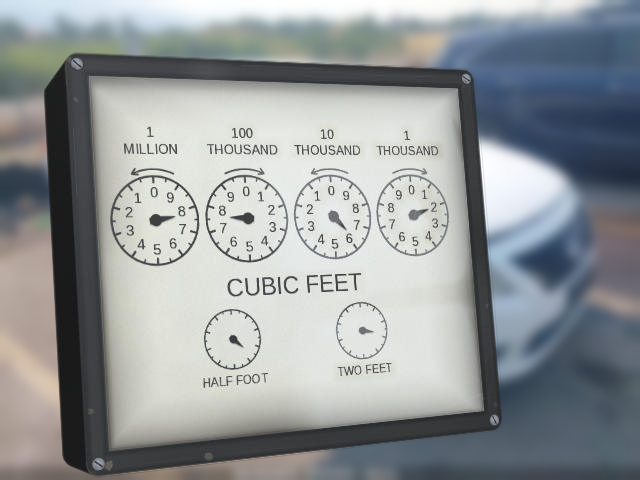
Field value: 776200
